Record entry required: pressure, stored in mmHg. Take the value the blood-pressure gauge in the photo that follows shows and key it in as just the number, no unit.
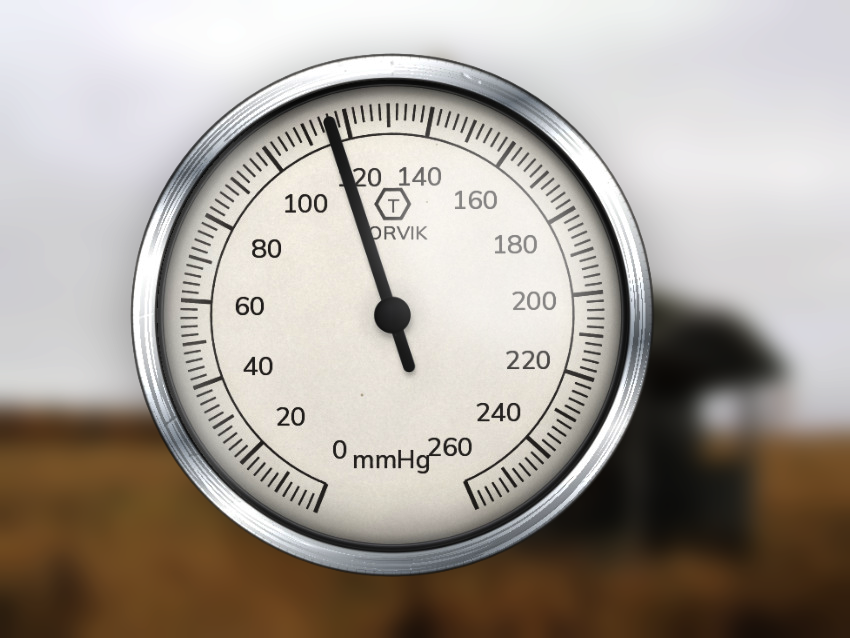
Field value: 116
